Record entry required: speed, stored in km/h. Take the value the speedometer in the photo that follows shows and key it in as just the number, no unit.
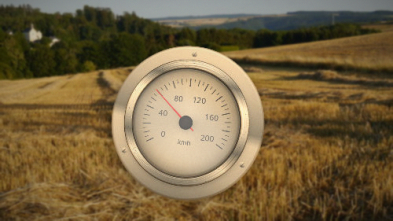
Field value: 60
